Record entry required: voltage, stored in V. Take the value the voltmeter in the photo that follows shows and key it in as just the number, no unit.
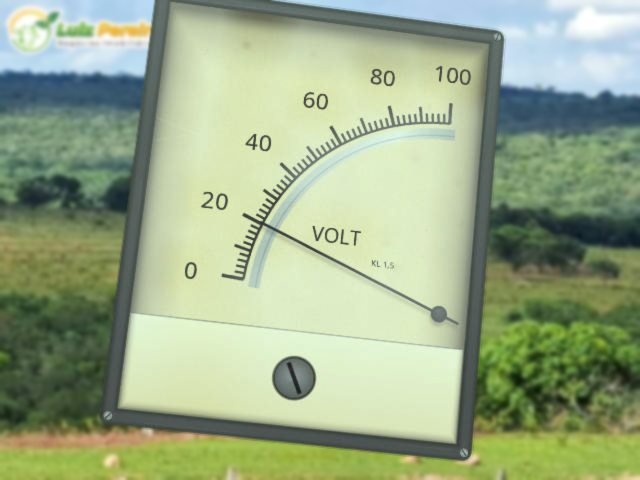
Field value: 20
